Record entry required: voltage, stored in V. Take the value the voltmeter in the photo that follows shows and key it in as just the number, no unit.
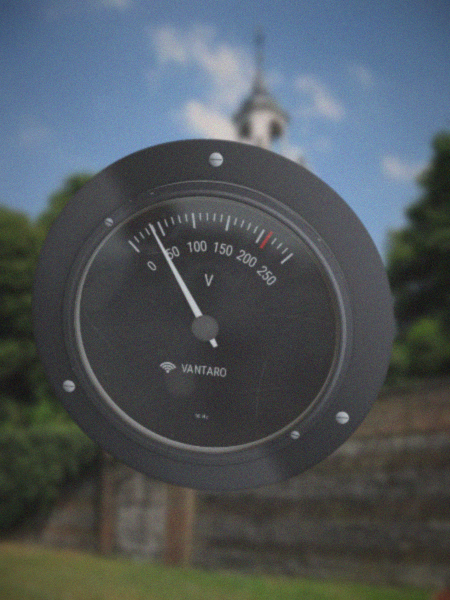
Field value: 40
